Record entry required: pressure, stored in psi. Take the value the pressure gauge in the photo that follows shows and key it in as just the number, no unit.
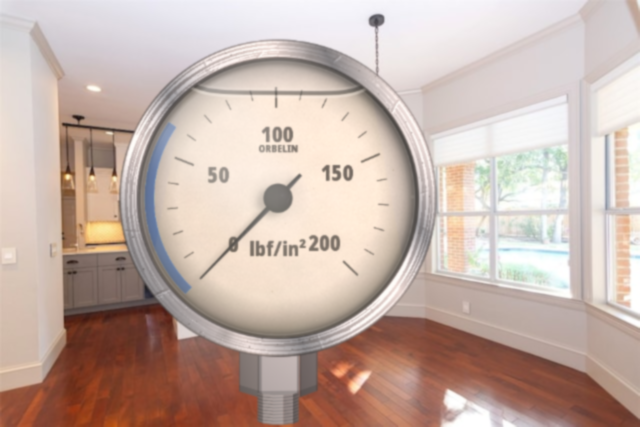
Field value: 0
